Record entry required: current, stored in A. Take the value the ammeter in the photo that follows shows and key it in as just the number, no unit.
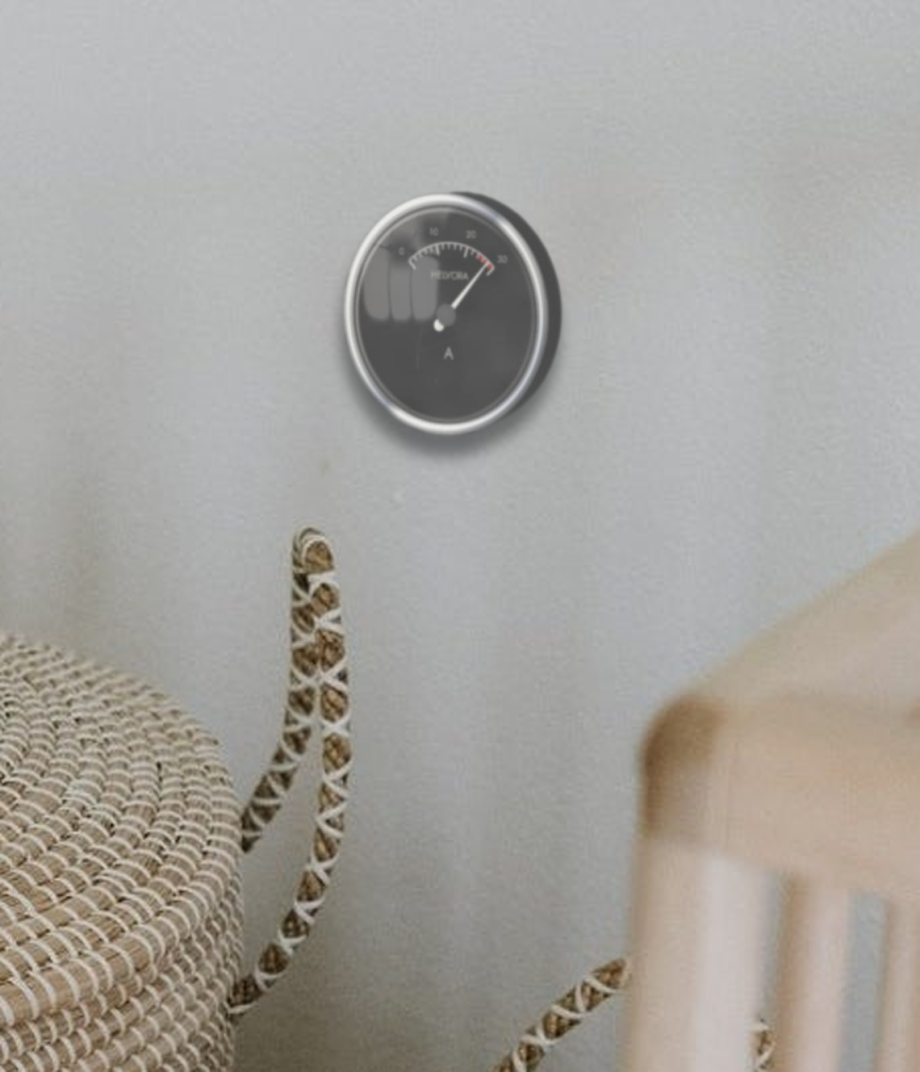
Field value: 28
